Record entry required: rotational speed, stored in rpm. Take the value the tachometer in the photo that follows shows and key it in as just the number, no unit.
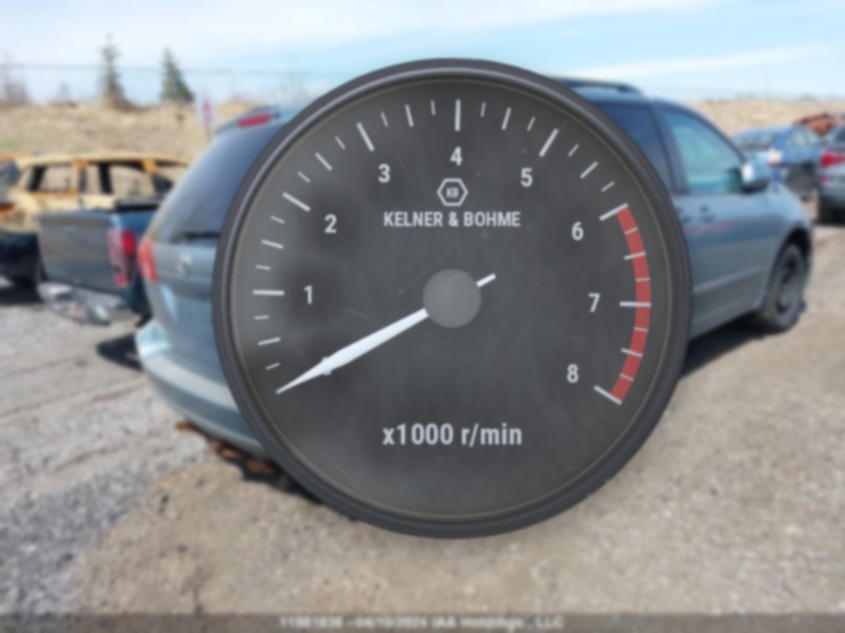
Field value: 0
